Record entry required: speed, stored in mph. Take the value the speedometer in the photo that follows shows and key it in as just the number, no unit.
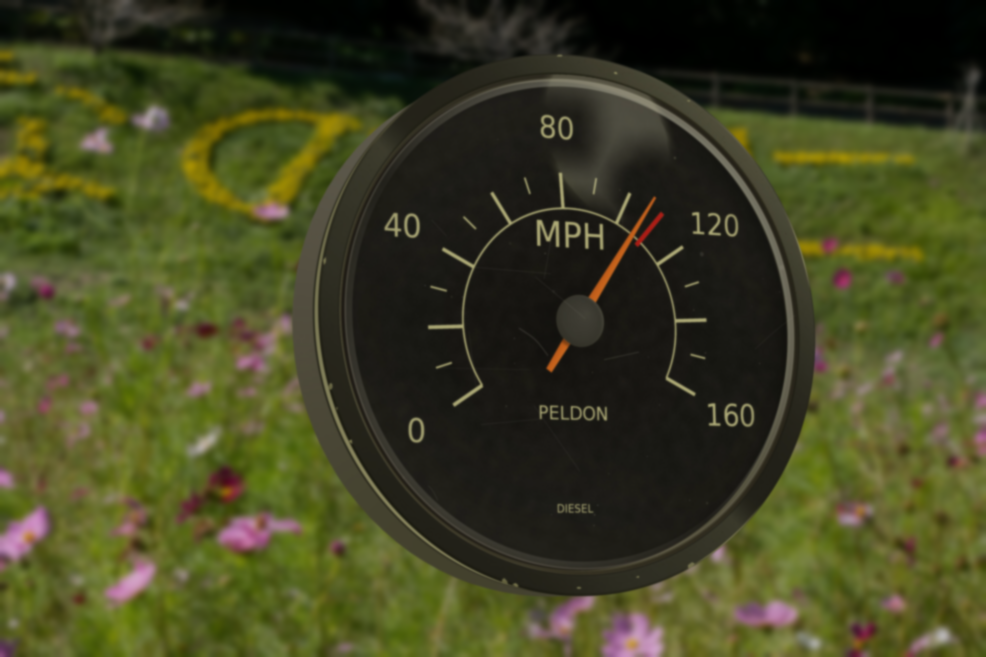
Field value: 105
